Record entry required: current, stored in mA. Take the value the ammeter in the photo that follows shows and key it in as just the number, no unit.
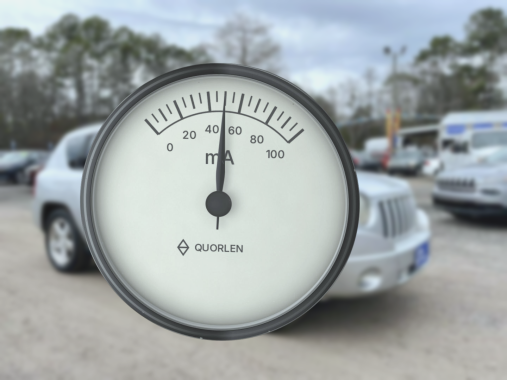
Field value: 50
